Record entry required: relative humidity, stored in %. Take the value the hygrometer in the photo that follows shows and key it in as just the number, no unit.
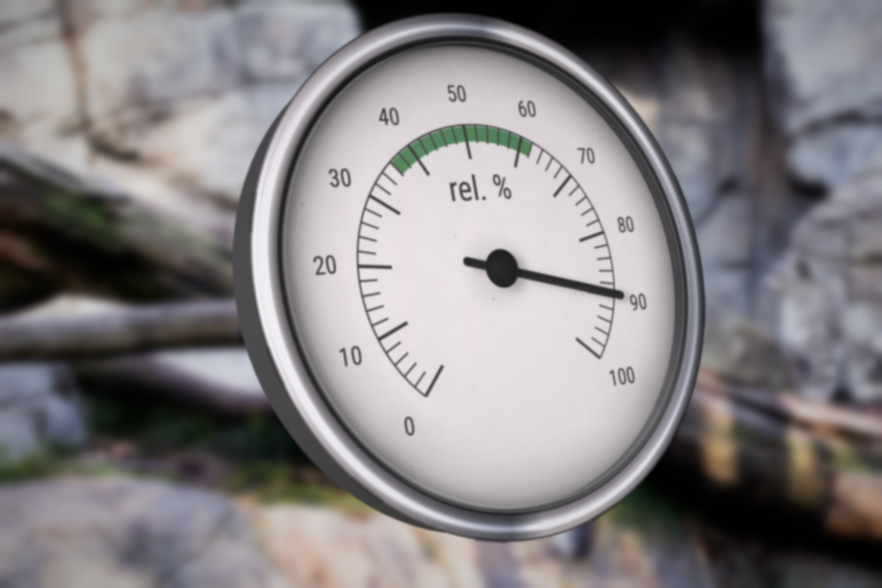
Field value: 90
